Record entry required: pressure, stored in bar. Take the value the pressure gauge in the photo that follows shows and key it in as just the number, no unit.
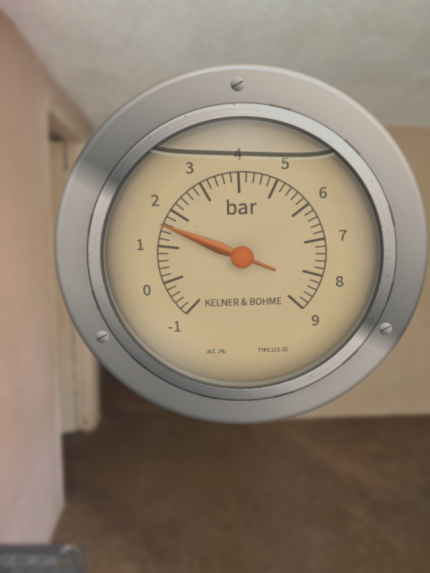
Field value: 1.6
